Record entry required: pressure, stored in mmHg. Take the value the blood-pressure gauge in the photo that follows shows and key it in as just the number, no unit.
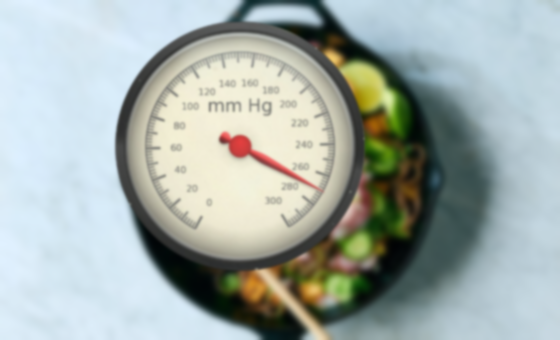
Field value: 270
